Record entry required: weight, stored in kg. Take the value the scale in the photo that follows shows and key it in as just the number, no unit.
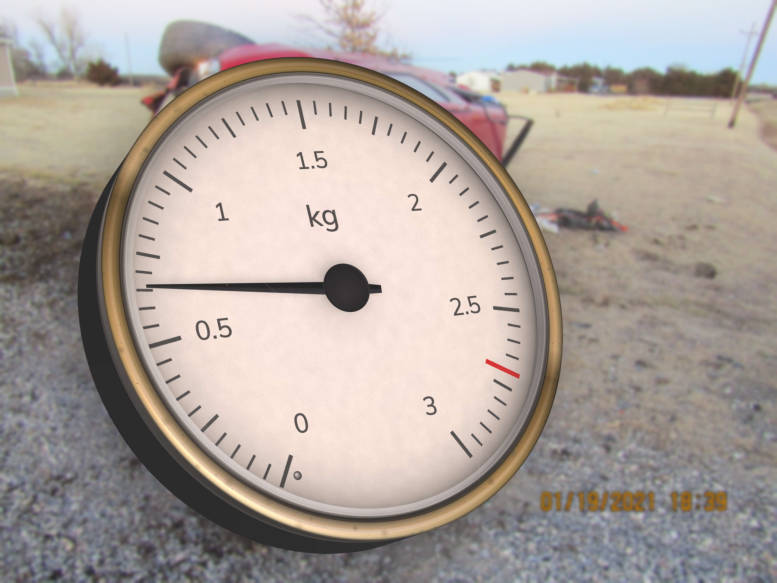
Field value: 0.65
